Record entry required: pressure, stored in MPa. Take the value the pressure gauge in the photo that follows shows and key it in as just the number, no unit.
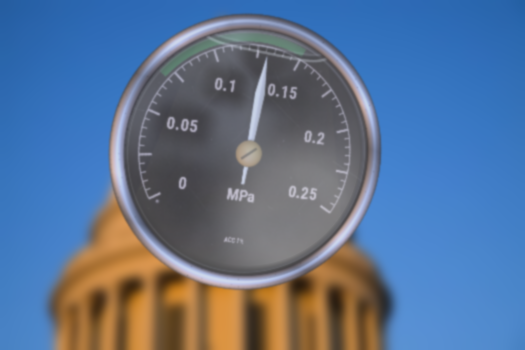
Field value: 0.13
